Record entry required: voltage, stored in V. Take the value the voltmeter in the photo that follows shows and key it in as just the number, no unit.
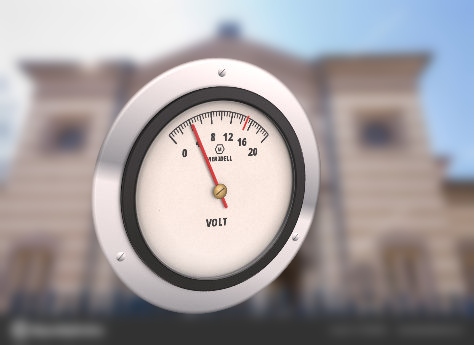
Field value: 4
